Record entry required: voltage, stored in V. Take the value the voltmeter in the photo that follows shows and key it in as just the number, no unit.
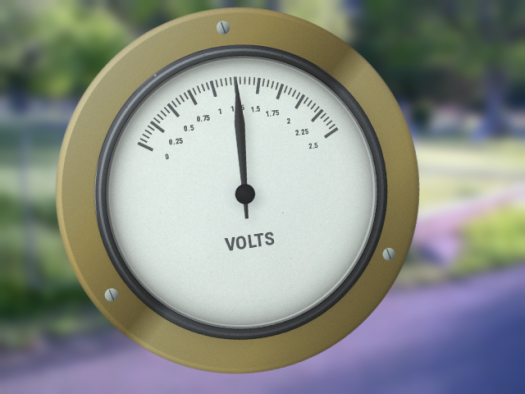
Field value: 1.25
